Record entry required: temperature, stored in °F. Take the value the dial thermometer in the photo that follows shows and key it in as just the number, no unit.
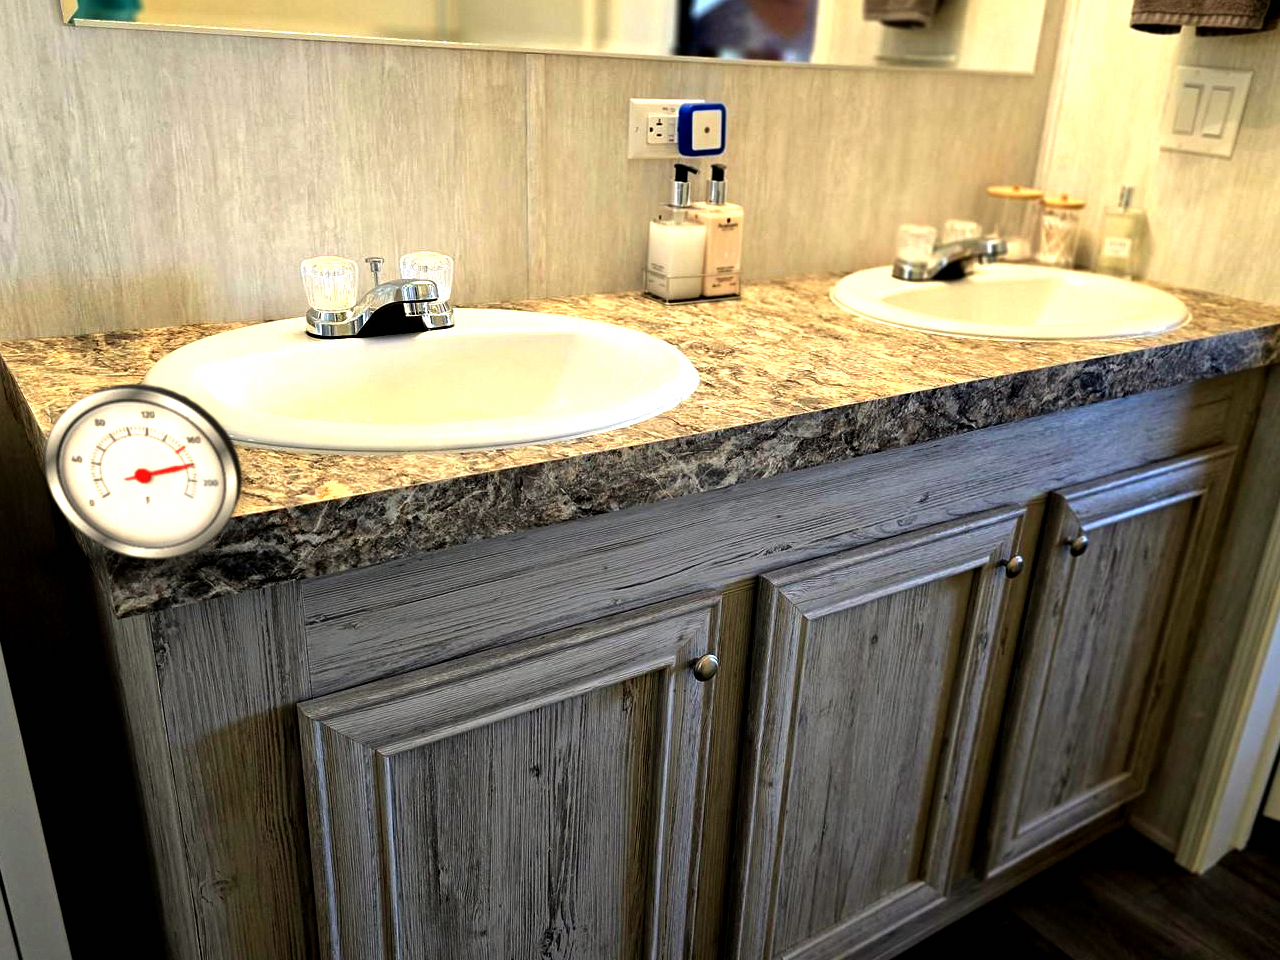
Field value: 180
